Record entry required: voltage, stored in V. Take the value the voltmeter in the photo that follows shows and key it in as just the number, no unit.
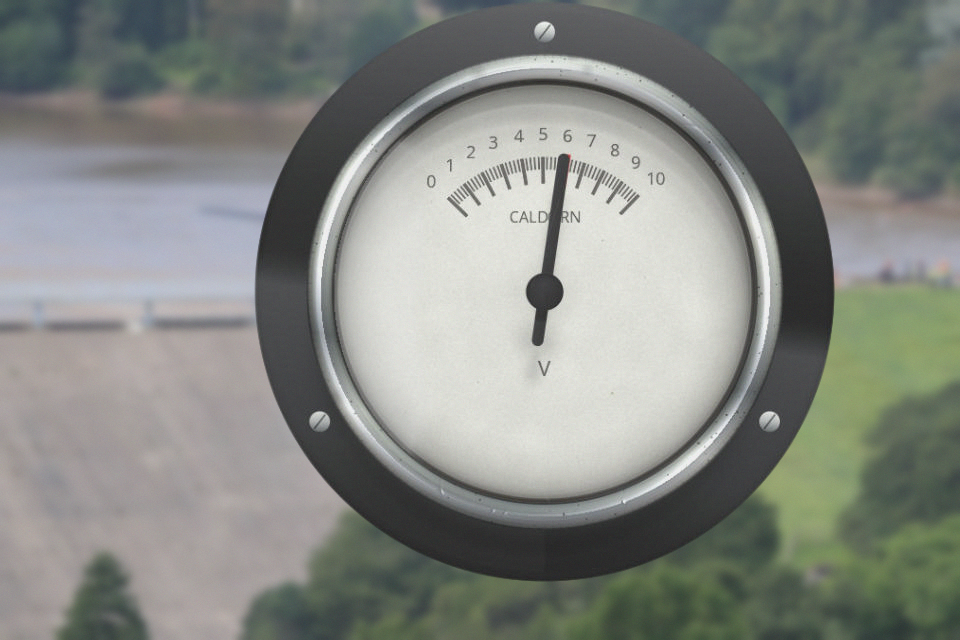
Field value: 6
